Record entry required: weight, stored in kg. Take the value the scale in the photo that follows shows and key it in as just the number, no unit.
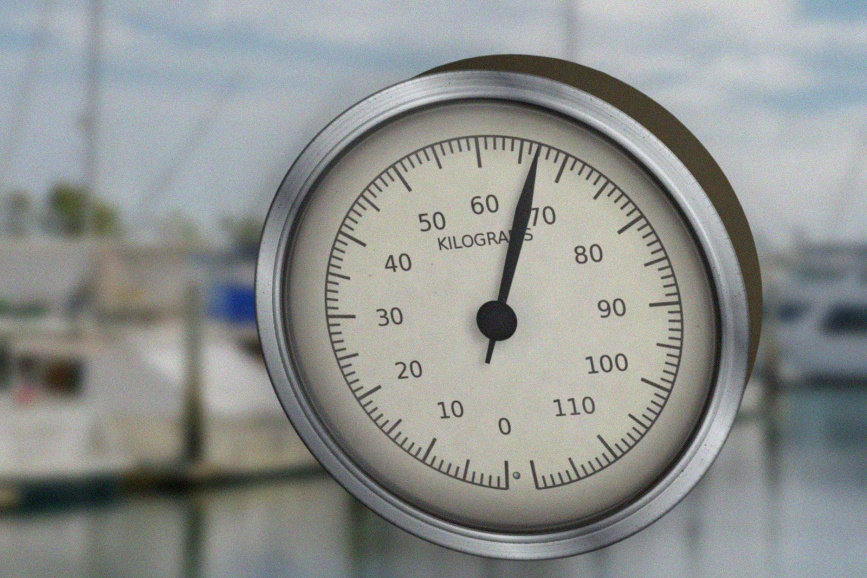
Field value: 67
